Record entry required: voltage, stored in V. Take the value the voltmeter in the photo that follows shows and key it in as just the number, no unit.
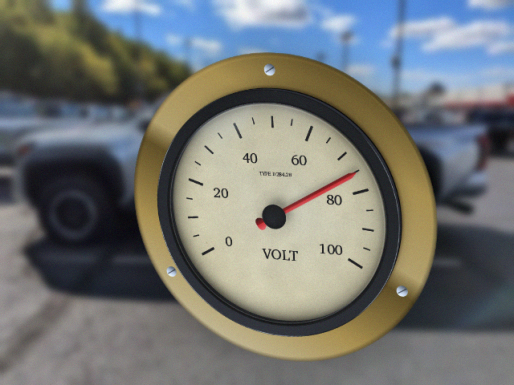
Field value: 75
